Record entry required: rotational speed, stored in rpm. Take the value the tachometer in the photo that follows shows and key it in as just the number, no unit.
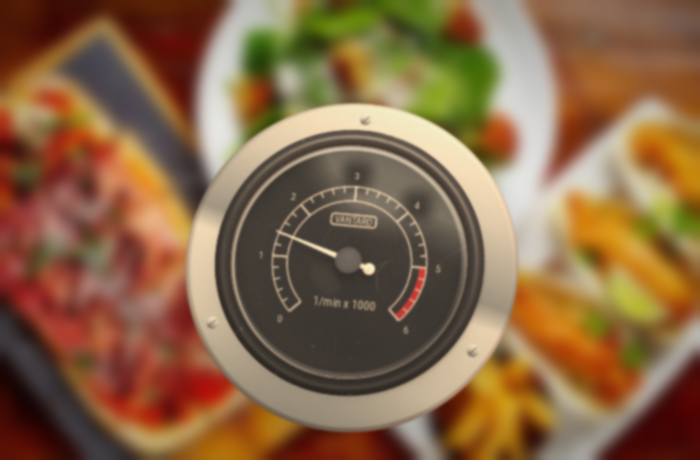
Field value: 1400
